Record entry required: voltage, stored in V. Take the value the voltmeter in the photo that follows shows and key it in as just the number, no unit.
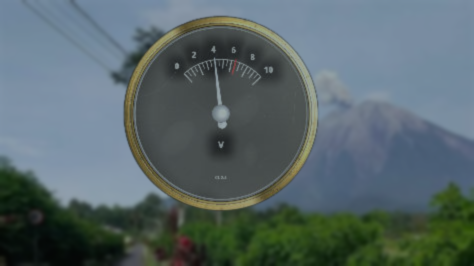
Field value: 4
